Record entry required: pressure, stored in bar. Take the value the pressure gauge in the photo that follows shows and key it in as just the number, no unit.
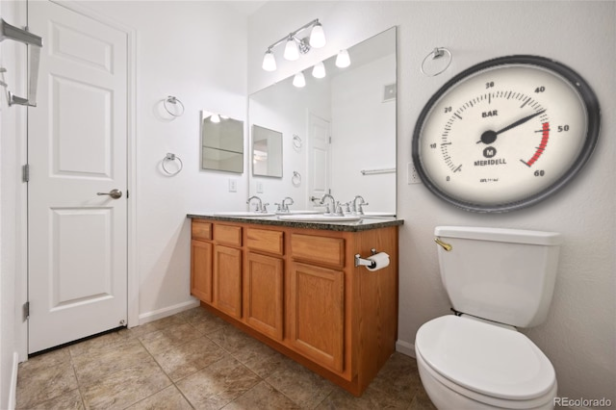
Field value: 45
